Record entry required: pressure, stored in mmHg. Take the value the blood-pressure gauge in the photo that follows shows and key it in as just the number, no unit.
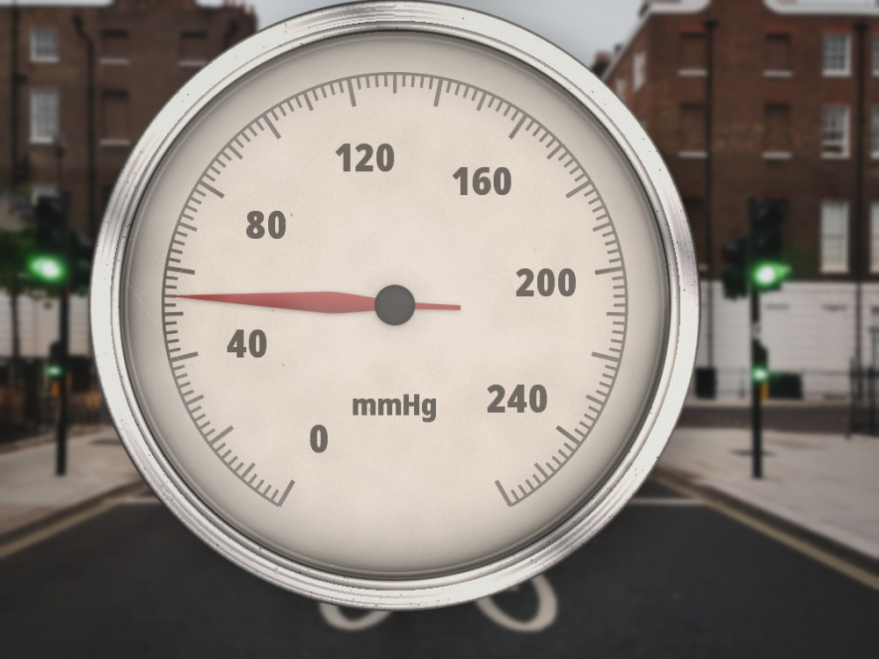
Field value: 54
